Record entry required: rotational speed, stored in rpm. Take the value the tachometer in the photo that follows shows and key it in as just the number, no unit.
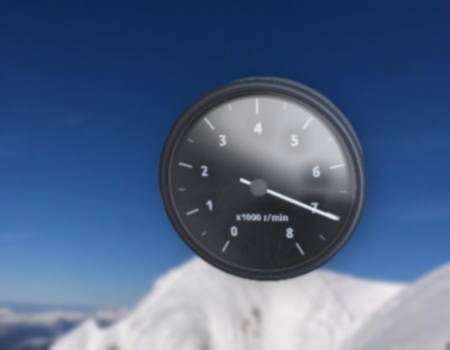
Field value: 7000
